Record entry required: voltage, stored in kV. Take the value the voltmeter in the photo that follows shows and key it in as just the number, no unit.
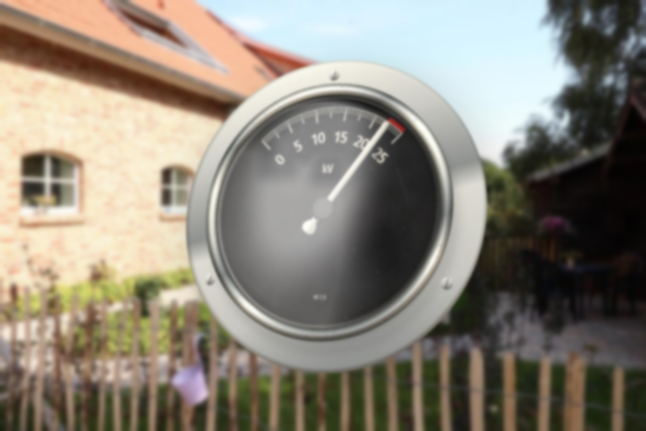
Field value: 22.5
